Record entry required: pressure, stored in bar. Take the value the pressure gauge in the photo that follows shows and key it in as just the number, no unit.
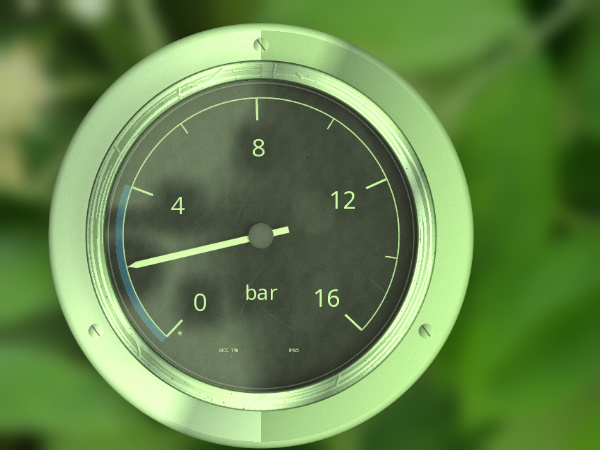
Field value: 2
